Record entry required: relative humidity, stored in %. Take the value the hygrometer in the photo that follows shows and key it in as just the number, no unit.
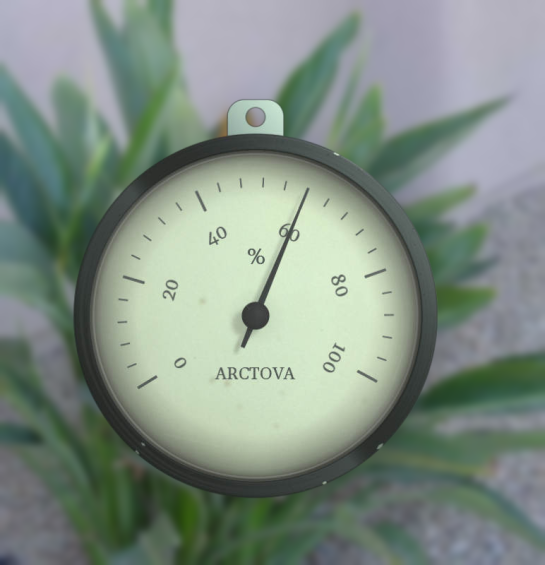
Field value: 60
